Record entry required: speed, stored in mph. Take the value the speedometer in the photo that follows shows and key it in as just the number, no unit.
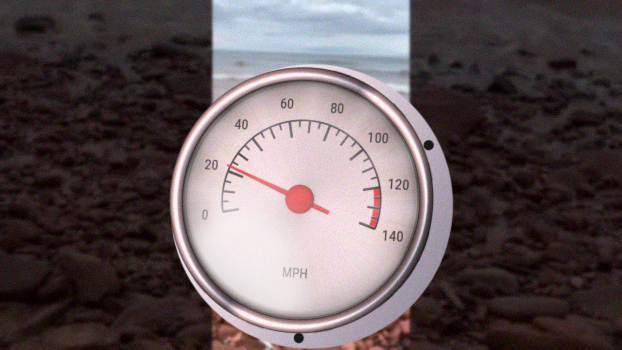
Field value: 22.5
